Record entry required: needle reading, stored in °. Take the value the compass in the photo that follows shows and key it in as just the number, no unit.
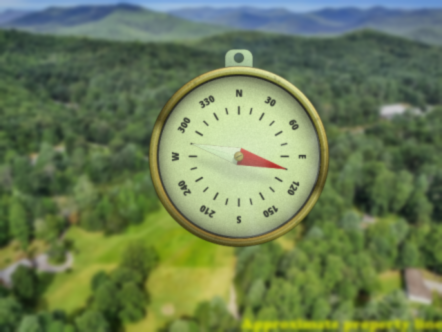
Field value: 105
